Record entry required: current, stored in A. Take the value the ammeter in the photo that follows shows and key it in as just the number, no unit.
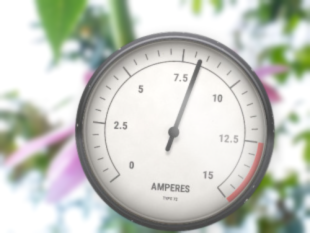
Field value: 8.25
